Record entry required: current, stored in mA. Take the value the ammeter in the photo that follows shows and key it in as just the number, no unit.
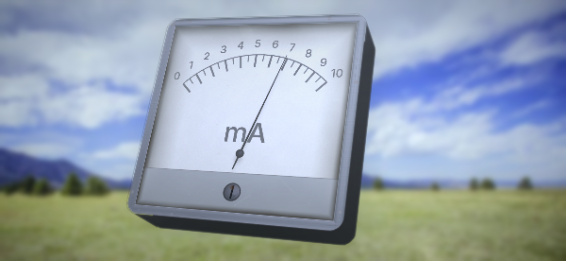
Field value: 7
